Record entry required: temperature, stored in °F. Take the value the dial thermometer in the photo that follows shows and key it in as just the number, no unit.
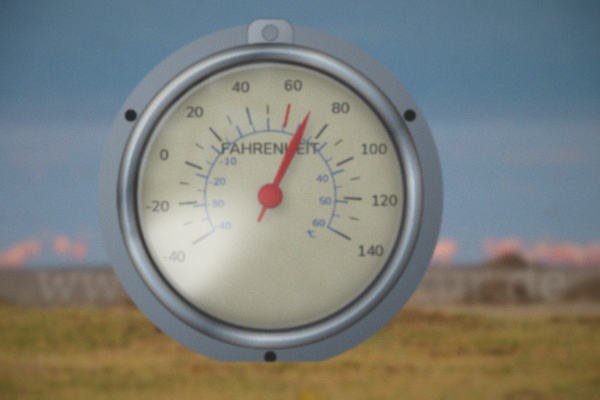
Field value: 70
